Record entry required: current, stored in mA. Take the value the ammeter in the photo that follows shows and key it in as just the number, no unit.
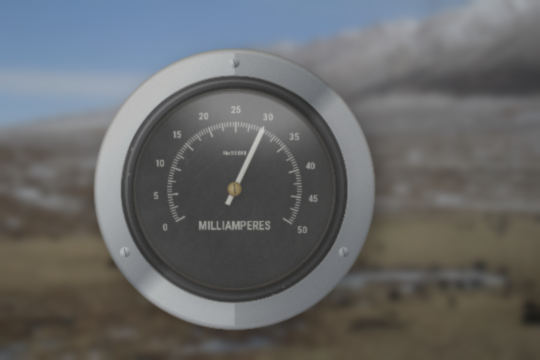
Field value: 30
